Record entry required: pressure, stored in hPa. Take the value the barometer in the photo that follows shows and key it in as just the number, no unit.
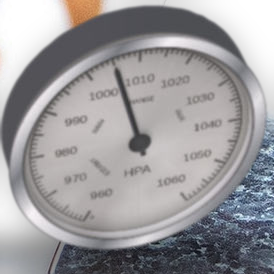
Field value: 1005
